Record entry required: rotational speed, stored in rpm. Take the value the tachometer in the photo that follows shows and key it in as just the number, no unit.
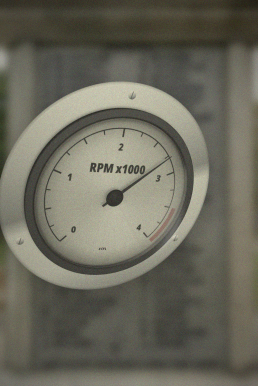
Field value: 2750
